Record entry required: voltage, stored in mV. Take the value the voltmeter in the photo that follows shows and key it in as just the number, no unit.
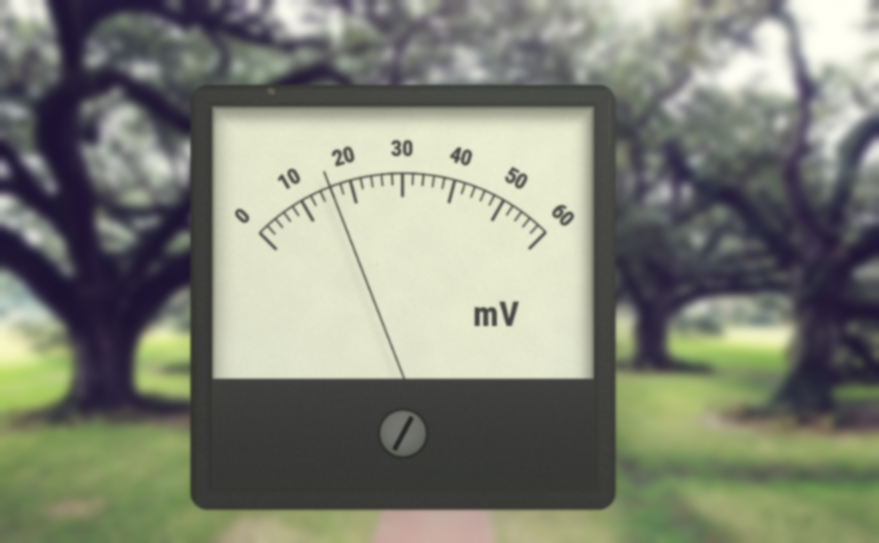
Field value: 16
